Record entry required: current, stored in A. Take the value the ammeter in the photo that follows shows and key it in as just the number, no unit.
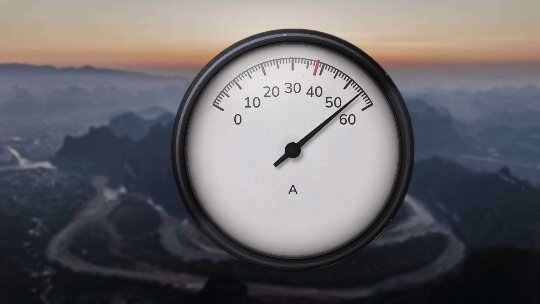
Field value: 55
